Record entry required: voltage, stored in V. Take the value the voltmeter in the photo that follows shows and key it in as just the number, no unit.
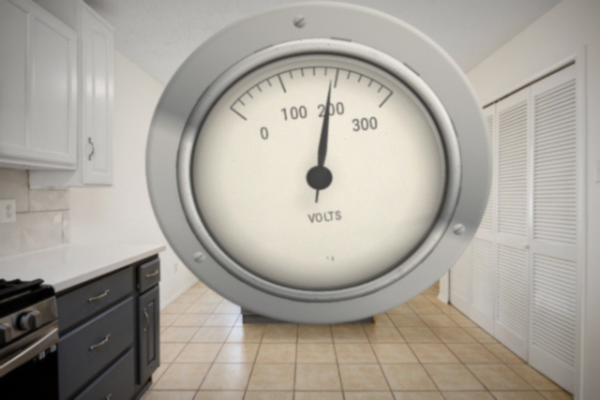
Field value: 190
